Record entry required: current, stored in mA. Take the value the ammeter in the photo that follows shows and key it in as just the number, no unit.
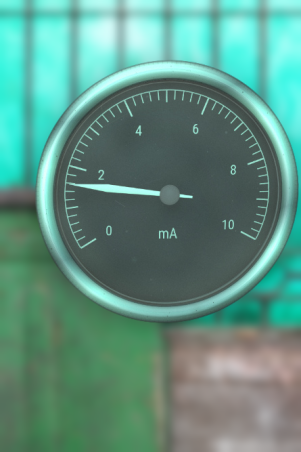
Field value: 1.6
